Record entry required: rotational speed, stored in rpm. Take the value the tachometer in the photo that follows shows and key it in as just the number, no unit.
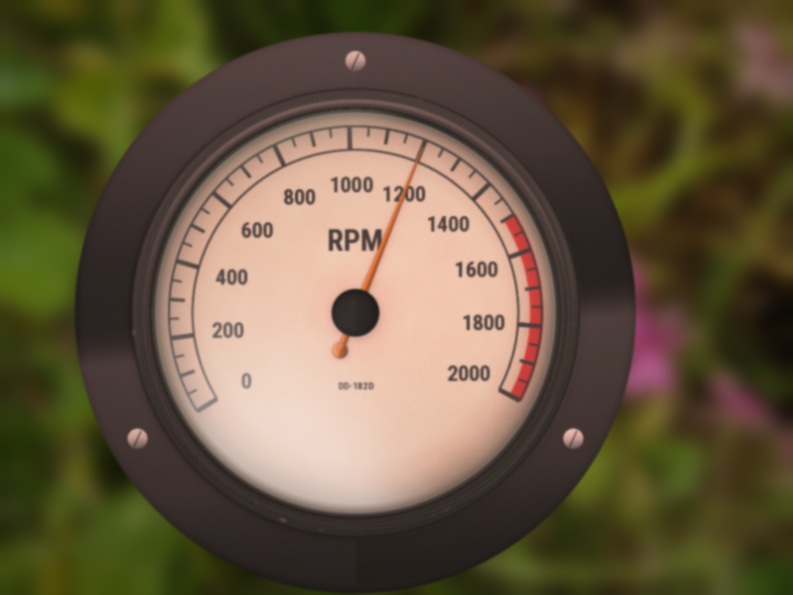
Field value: 1200
